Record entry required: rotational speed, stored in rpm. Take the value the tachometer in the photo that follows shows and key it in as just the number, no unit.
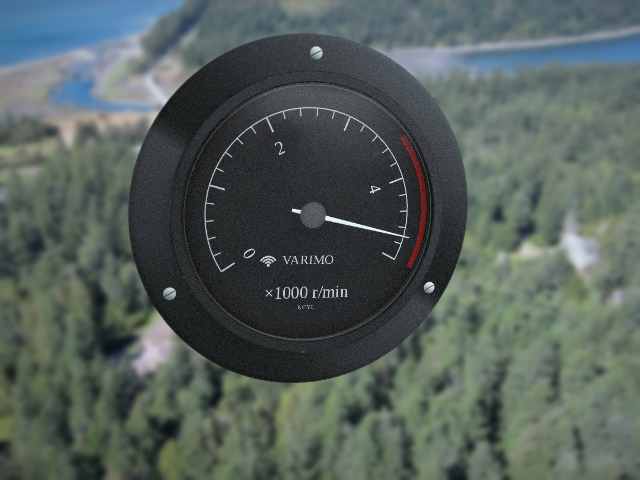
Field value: 4700
